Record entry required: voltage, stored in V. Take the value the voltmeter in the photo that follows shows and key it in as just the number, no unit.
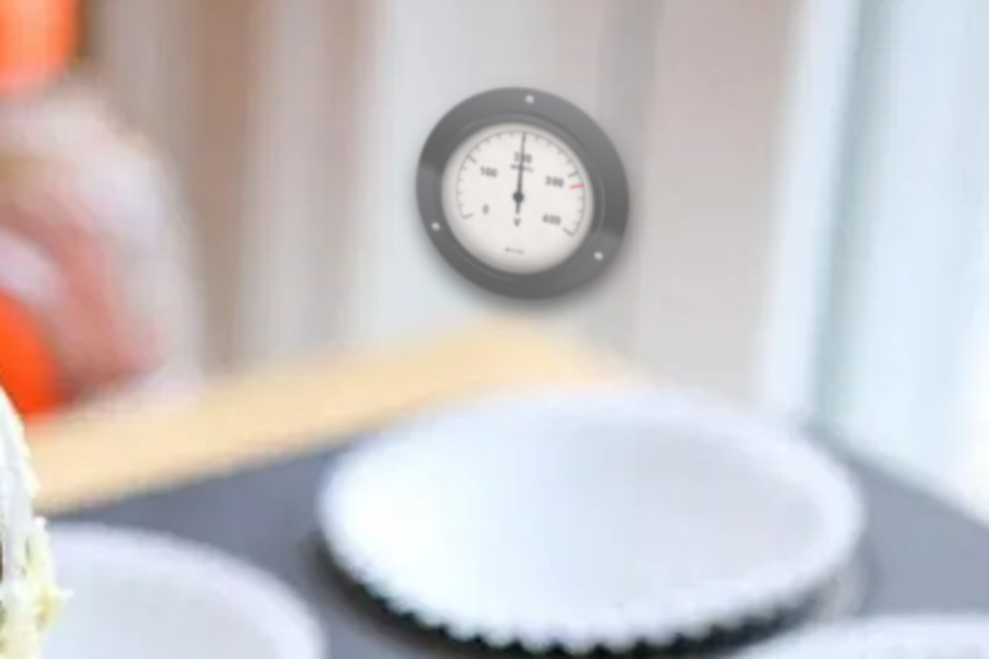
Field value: 200
